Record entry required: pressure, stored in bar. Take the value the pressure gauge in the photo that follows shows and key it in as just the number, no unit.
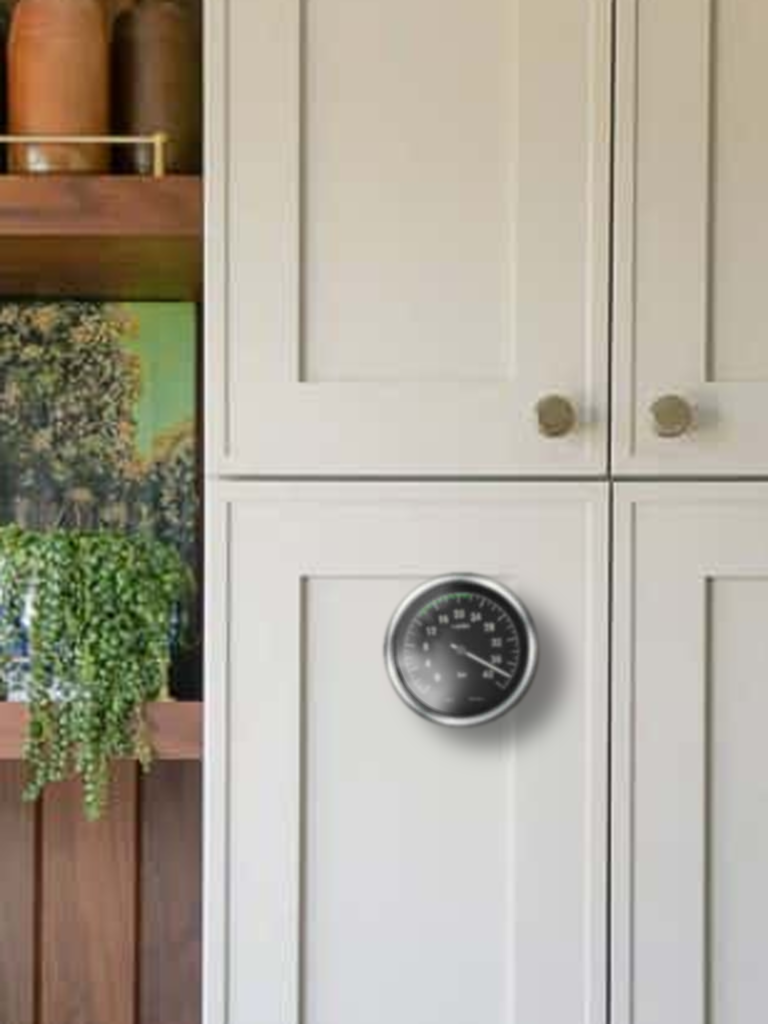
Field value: 38
